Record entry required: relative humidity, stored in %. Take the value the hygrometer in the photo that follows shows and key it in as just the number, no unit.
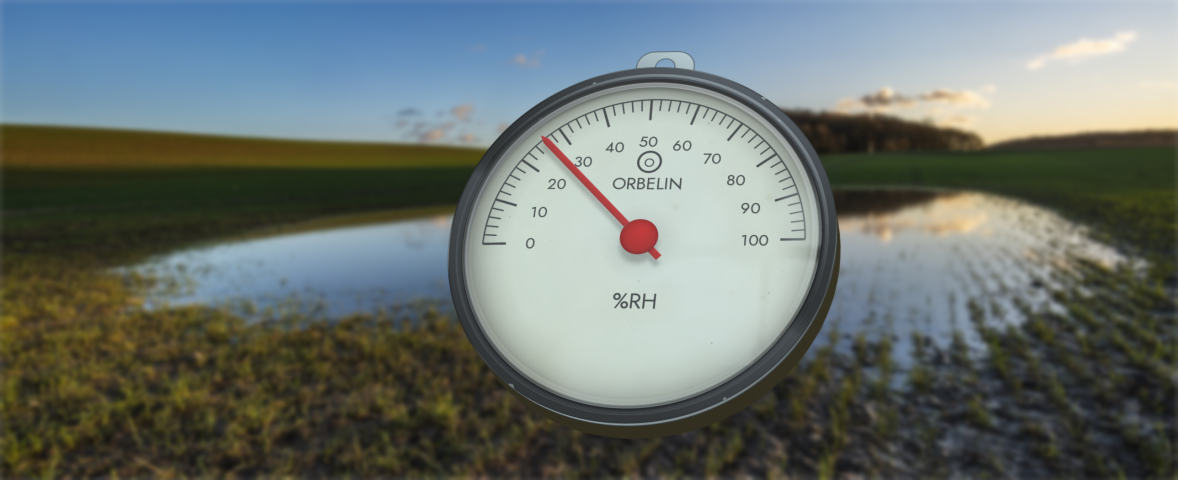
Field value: 26
